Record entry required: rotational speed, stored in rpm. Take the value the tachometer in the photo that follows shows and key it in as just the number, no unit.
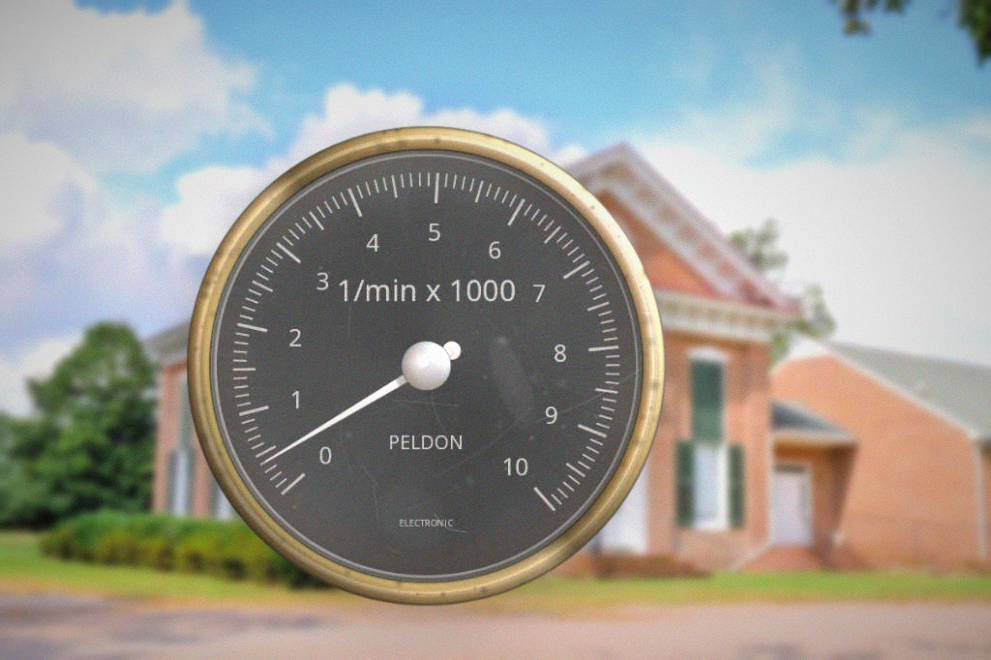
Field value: 400
